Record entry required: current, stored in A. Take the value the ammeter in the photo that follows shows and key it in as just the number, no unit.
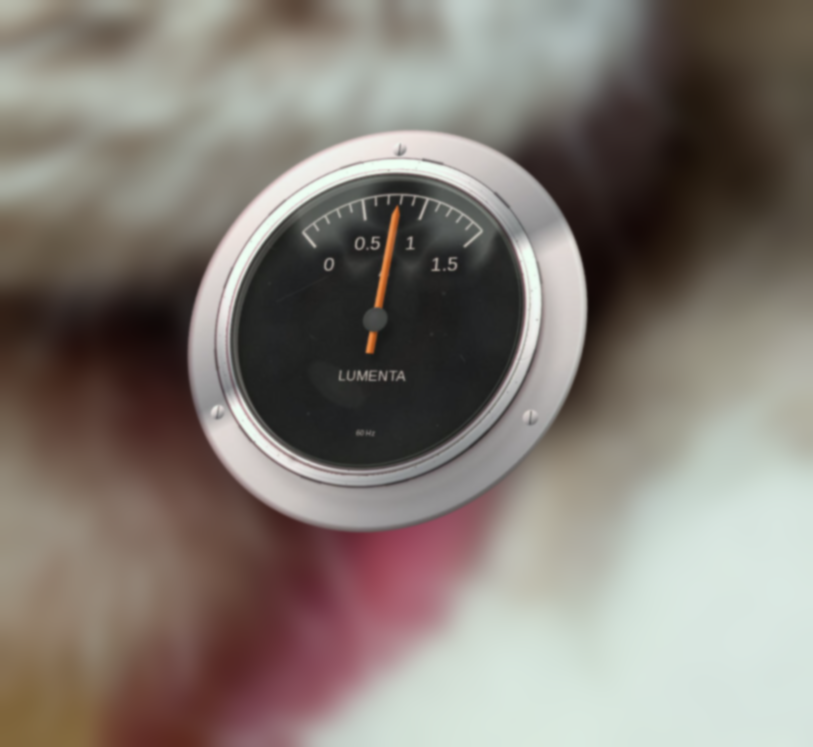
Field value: 0.8
